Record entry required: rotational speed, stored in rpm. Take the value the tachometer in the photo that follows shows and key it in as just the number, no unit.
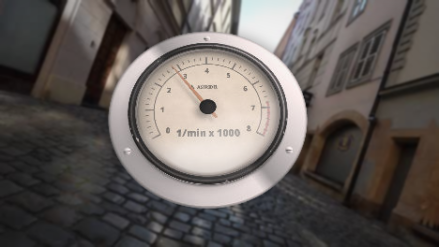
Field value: 2800
